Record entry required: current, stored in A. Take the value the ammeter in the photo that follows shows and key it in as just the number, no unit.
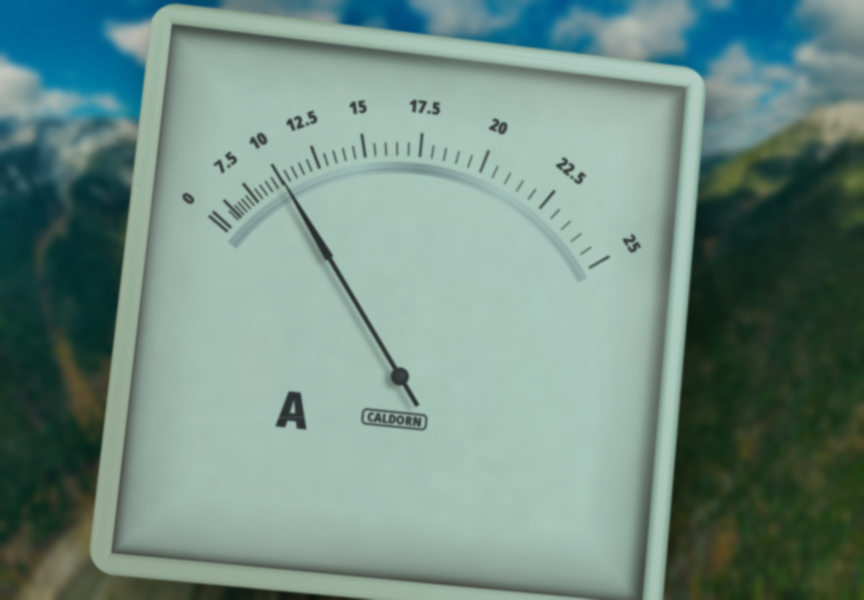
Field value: 10
